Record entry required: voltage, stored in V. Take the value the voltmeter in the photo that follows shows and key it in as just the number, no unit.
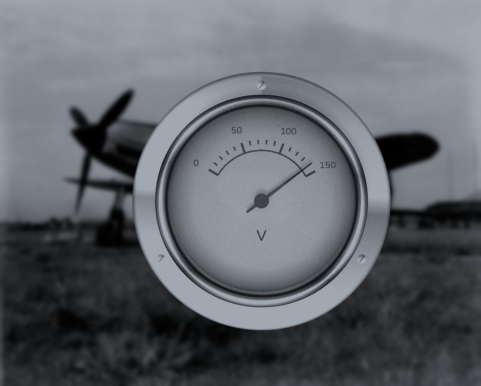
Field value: 140
